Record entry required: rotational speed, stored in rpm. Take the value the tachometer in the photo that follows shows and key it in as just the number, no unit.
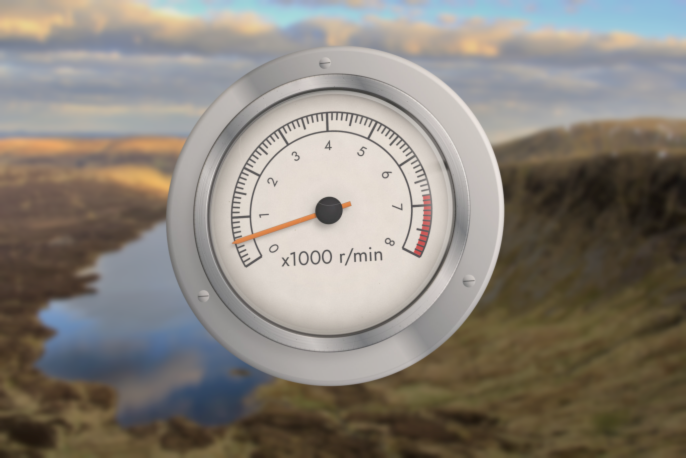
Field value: 500
